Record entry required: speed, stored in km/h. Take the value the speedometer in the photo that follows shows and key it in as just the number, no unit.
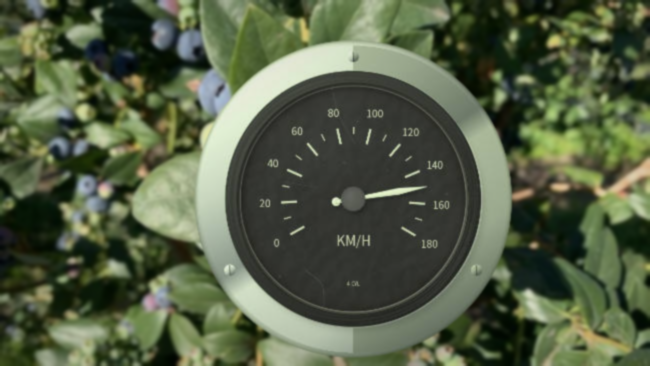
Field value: 150
